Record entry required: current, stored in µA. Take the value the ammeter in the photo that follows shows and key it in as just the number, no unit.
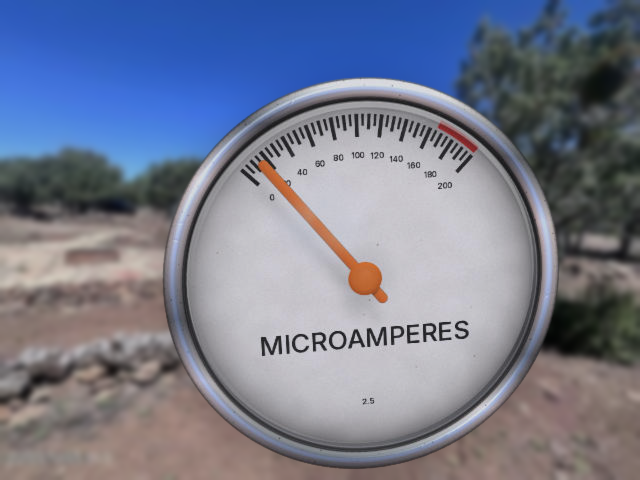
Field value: 15
